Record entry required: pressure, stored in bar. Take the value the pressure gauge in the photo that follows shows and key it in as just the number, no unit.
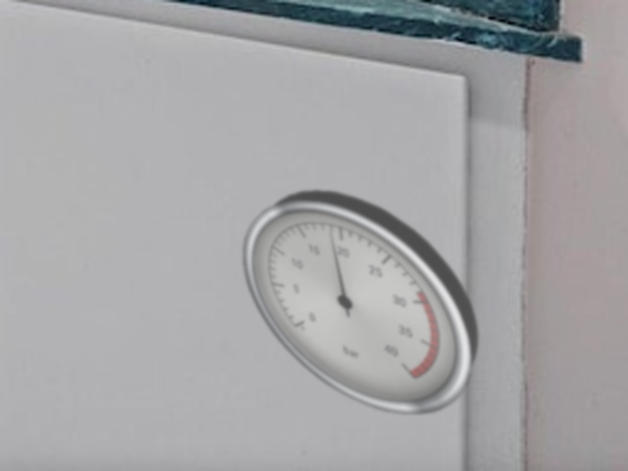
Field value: 19
